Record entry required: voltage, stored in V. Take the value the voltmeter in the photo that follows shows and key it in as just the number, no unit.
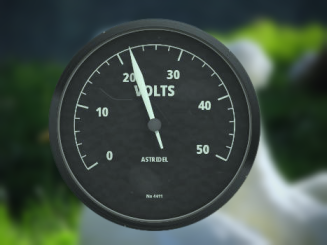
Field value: 22
